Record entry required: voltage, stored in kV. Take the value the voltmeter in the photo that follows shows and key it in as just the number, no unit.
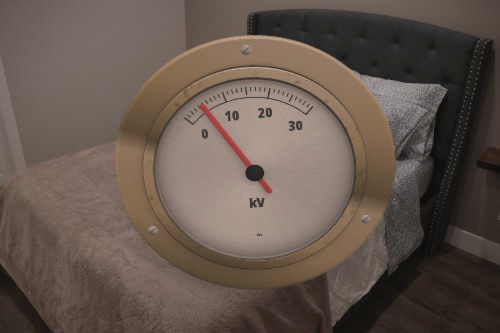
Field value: 5
